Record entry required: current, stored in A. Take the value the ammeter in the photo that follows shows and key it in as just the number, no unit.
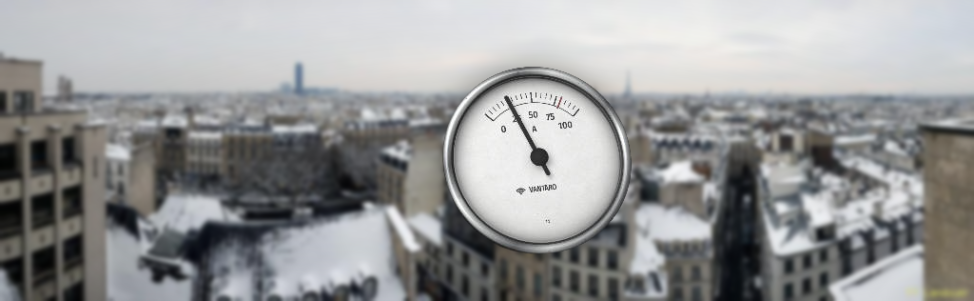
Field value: 25
